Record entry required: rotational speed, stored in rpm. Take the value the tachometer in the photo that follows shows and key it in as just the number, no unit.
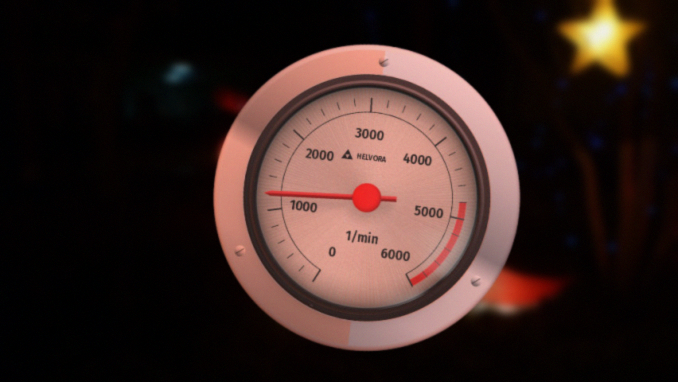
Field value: 1200
